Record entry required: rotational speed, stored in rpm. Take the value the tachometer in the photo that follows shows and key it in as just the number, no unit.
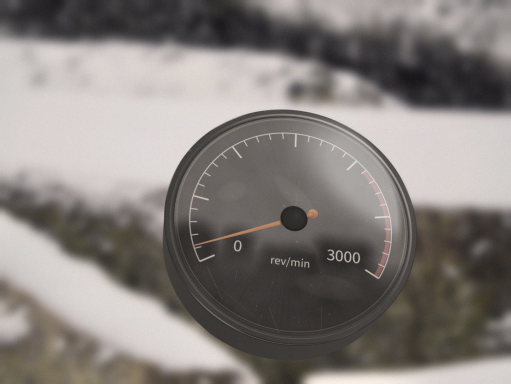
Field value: 100
